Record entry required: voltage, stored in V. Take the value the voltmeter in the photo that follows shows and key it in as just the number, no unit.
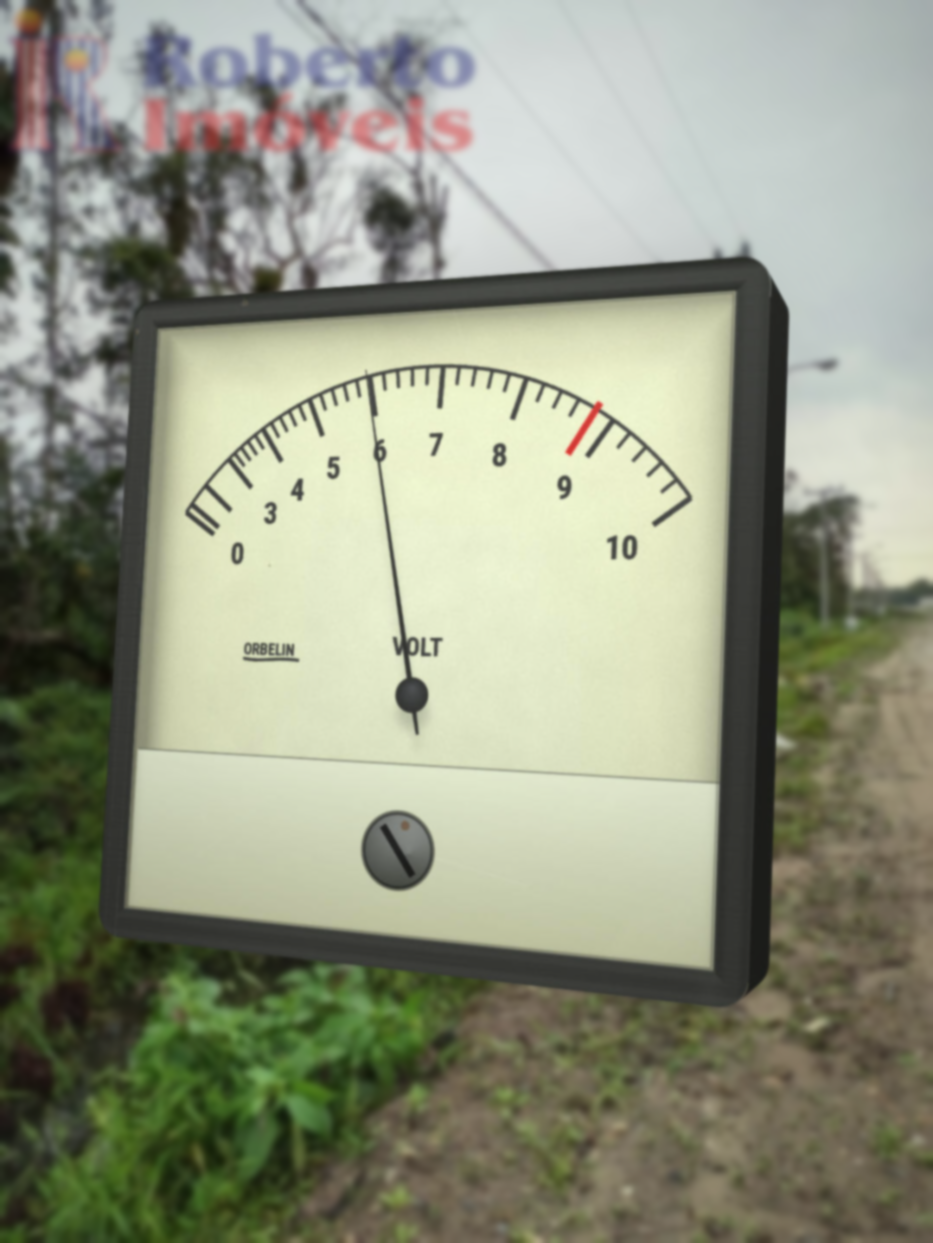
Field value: 6
